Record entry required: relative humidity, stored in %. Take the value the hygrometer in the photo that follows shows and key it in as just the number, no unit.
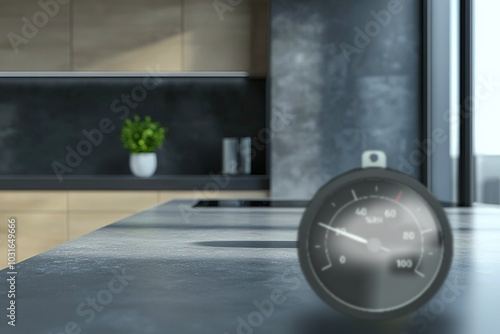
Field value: 20
